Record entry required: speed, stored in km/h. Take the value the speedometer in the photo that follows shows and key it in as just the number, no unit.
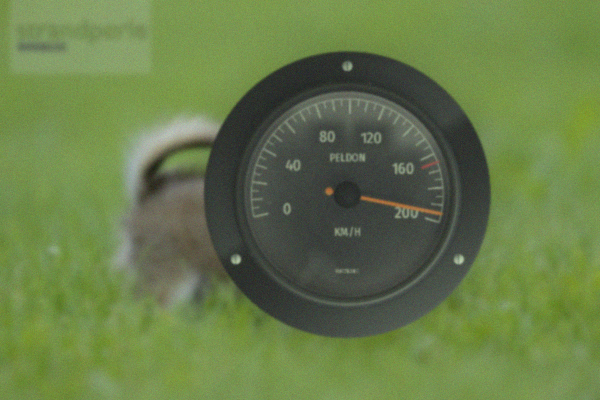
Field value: 195
